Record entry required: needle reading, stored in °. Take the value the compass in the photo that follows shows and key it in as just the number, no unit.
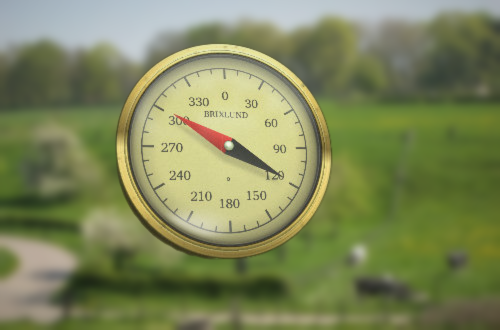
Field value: 300
